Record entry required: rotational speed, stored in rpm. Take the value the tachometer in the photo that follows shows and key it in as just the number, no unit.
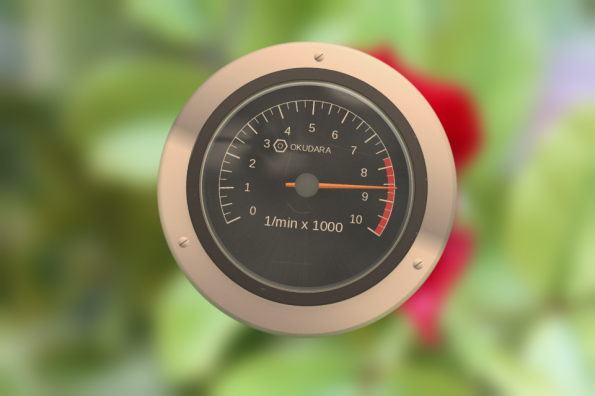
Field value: 8625
